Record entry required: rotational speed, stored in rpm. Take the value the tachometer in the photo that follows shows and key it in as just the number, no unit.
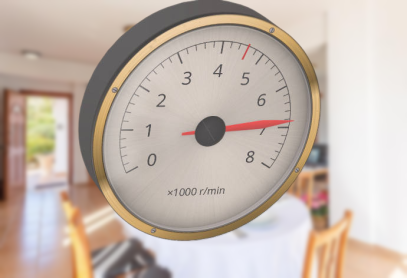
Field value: 6800
